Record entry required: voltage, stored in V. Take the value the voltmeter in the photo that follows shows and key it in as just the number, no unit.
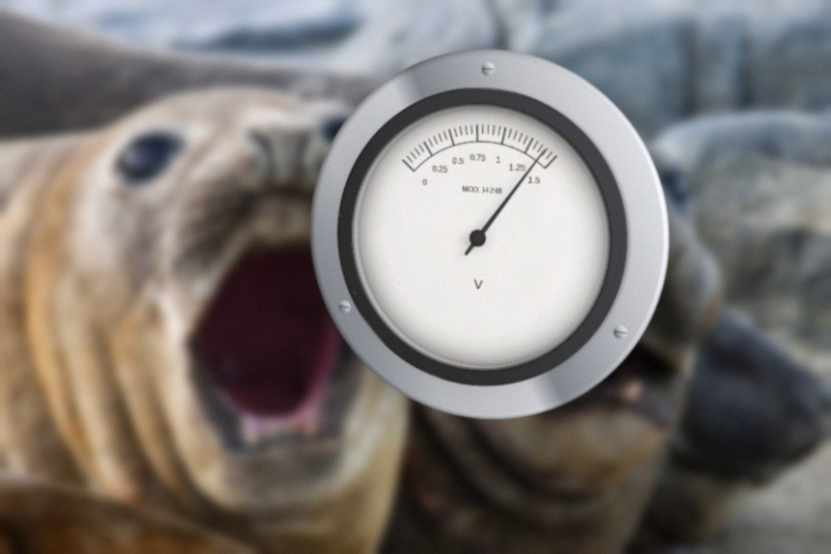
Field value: 1.4
